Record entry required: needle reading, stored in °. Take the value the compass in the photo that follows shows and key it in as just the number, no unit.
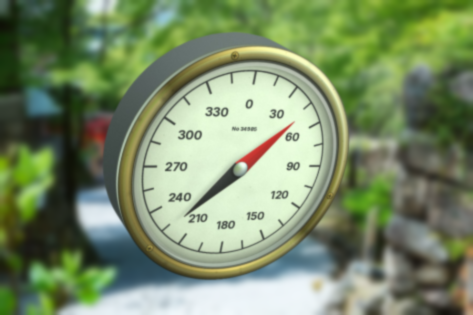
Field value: 45
